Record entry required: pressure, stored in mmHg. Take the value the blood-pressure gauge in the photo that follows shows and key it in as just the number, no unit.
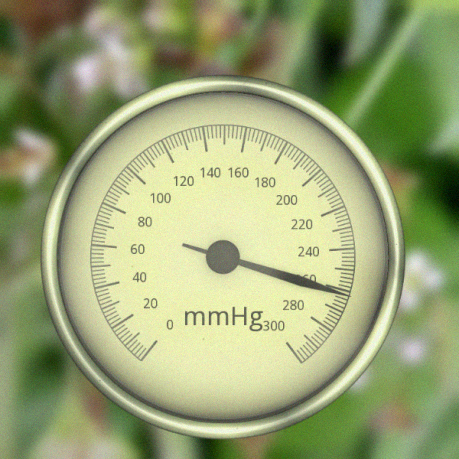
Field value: 262
